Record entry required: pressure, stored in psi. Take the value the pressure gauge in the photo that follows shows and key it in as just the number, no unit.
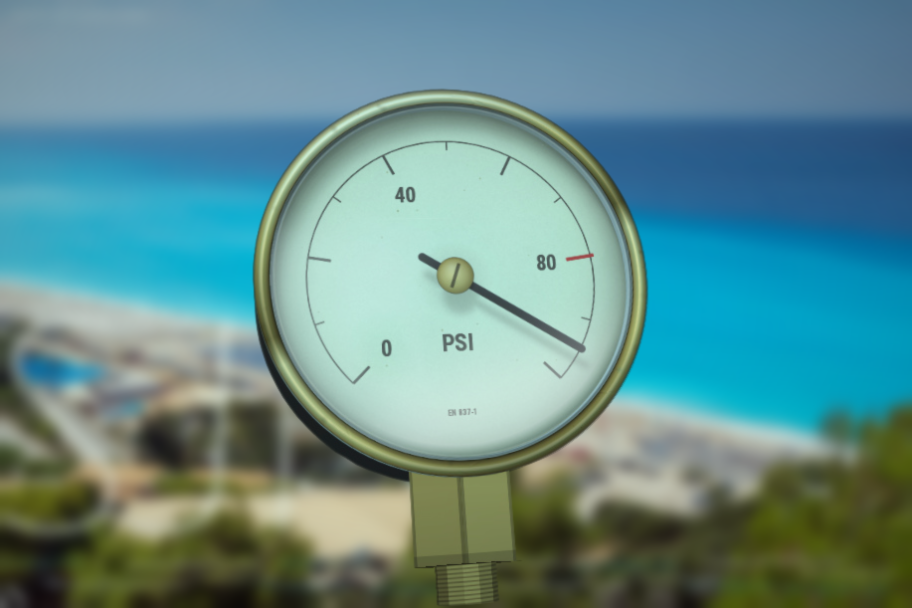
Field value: 95
